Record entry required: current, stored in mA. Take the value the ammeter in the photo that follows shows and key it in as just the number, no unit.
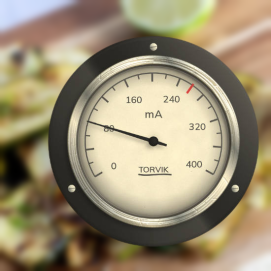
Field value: 80
